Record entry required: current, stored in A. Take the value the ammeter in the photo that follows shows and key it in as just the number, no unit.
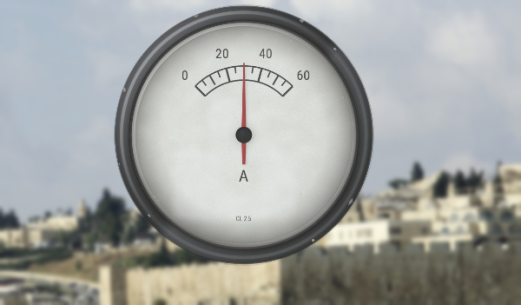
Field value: 30
